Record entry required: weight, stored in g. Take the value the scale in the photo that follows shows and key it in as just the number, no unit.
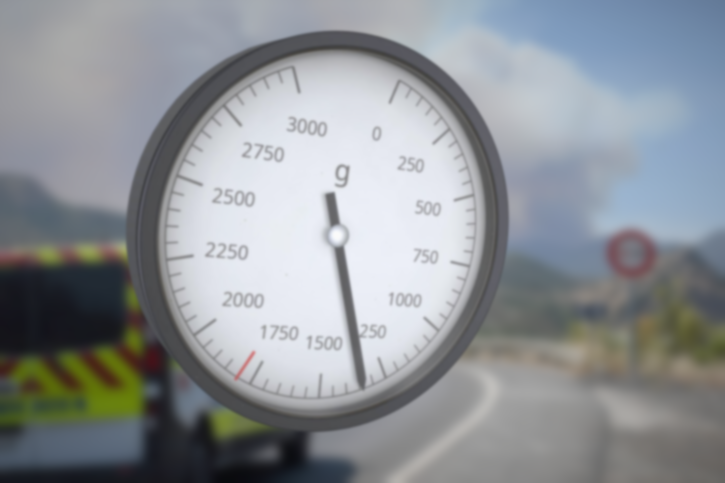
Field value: 1350
